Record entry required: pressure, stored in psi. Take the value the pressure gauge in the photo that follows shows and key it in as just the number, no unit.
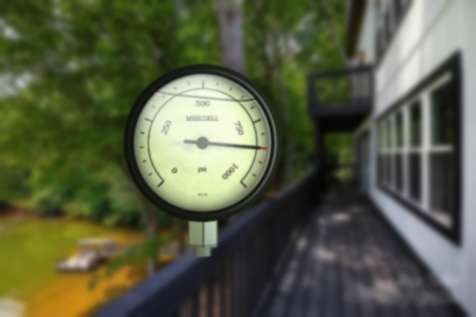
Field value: 850
